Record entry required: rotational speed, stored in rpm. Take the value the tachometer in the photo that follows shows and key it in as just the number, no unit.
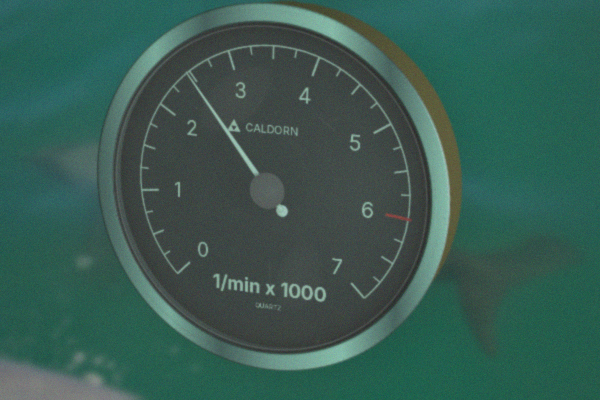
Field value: 2500
